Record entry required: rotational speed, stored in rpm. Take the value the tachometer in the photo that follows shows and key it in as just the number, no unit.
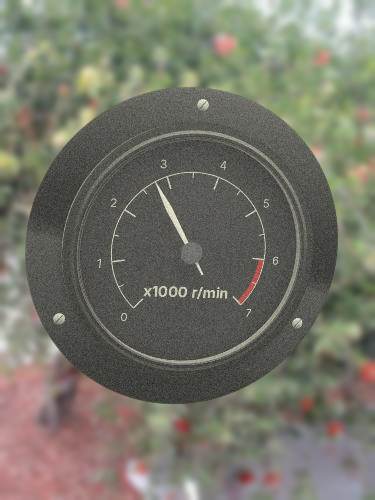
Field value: 2750
